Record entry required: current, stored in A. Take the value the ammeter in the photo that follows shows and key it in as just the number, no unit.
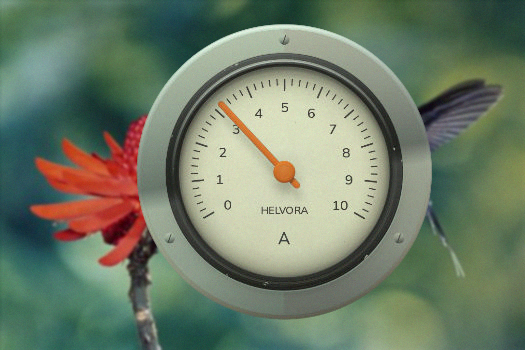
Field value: 3.2
